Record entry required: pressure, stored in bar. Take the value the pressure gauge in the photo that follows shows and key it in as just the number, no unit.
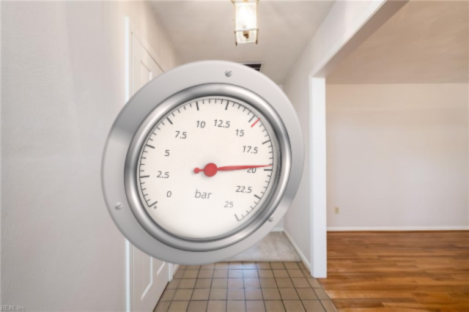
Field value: 19.5
